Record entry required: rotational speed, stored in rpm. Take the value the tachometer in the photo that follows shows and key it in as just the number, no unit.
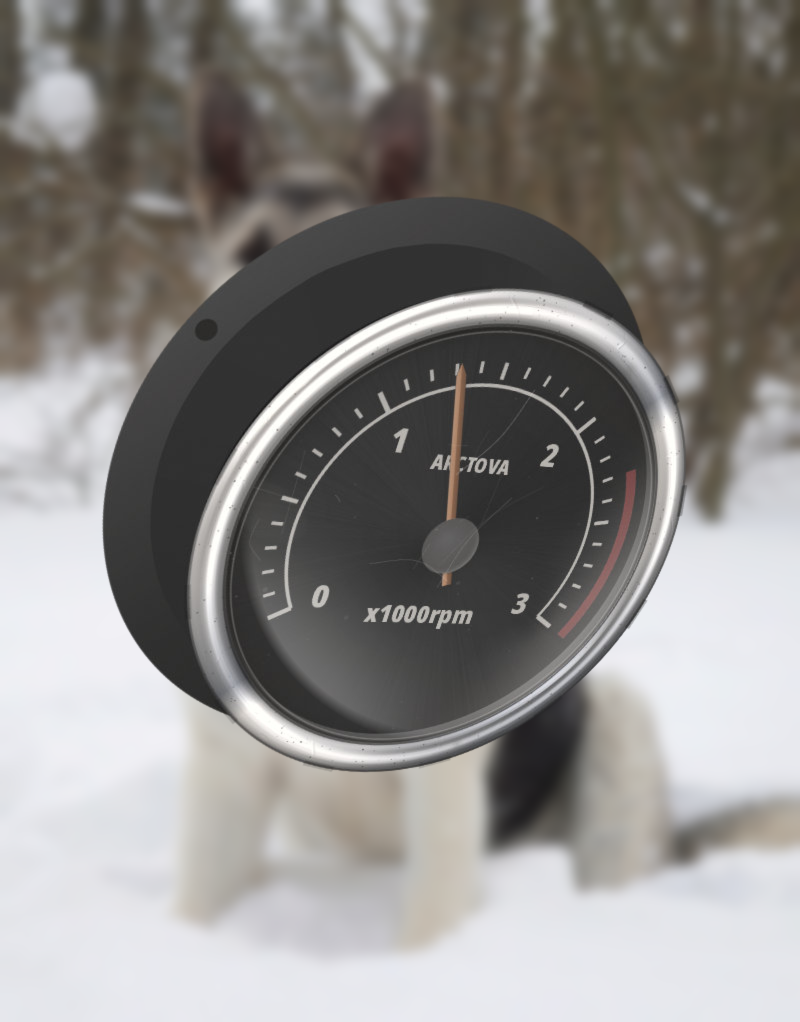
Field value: 1300
